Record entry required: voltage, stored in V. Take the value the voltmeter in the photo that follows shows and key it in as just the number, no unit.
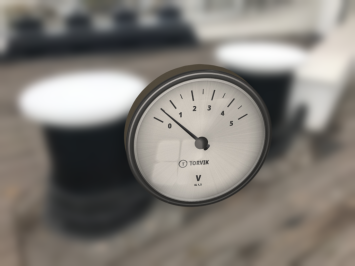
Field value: 0.5
